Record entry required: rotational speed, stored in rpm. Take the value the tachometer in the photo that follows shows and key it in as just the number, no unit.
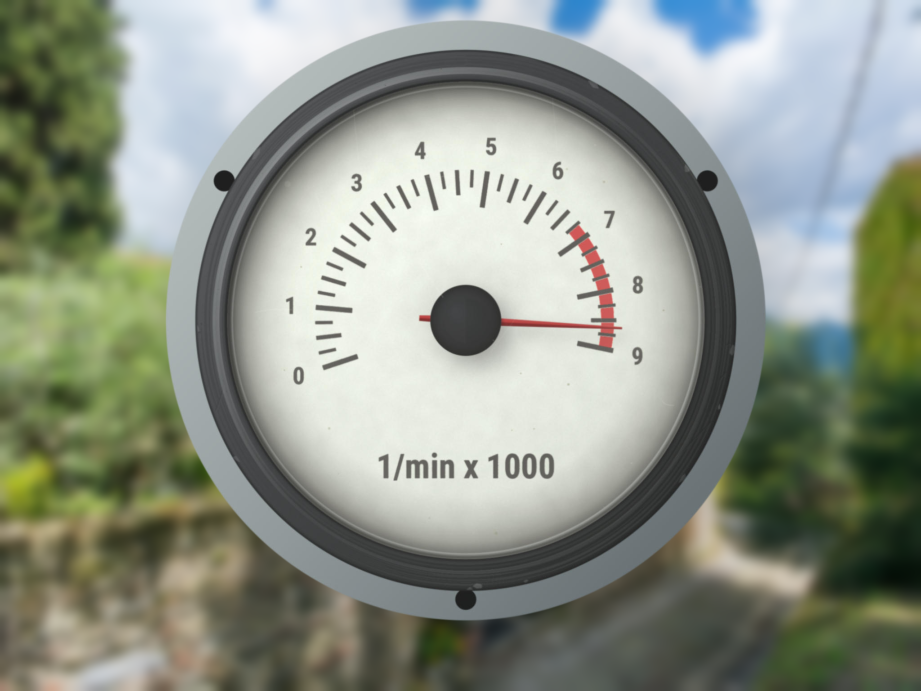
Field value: 8625
